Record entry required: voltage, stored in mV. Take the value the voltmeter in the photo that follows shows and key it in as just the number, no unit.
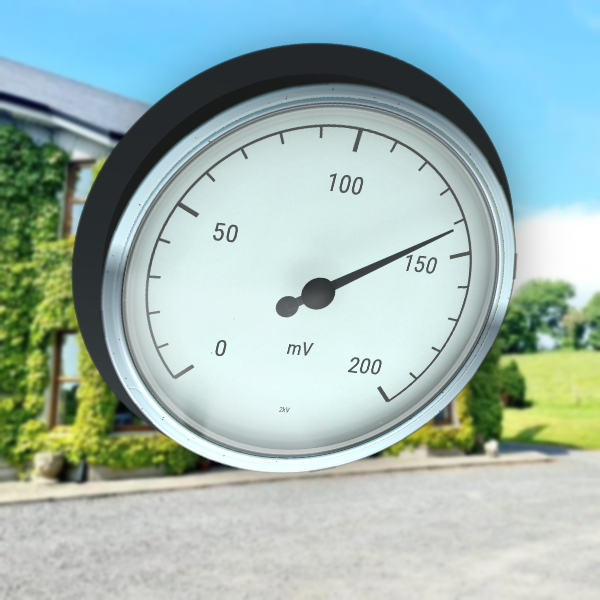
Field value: 140
